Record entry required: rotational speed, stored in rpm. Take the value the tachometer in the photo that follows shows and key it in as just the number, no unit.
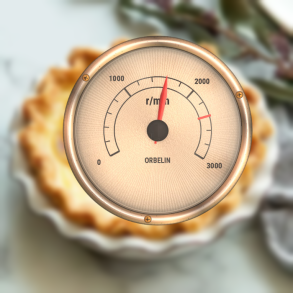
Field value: 1600
